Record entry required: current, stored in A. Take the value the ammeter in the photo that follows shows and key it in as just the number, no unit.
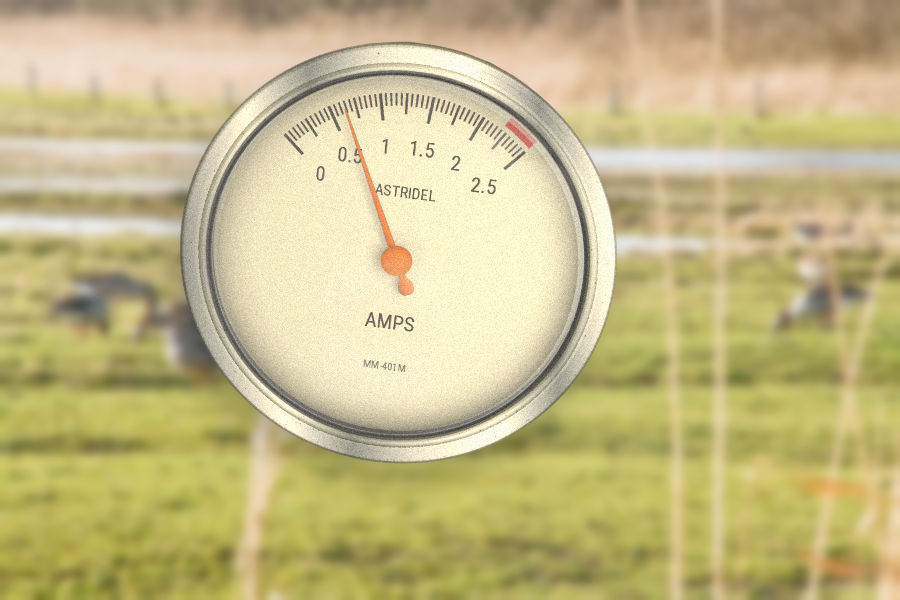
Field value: 0.65
